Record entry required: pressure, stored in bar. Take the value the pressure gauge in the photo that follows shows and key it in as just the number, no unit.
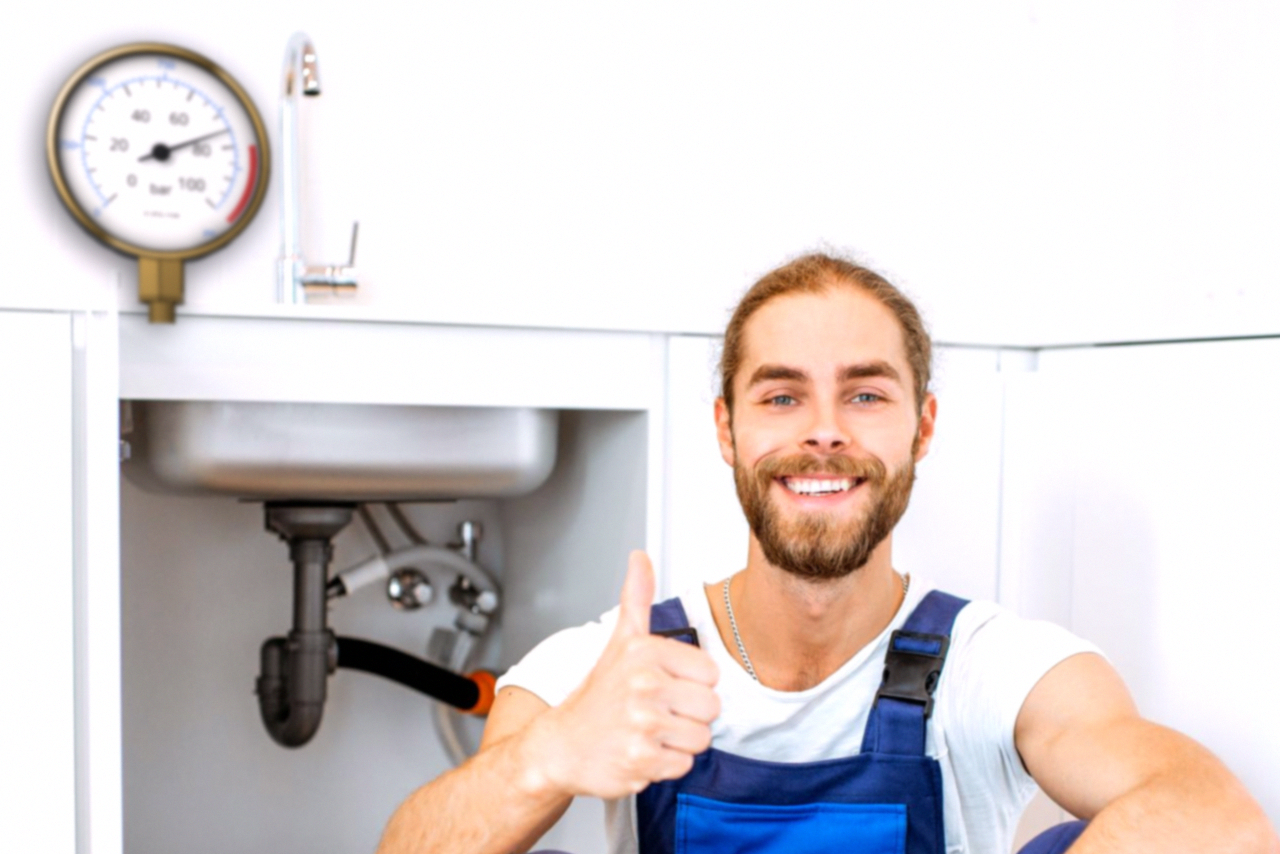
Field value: 75
